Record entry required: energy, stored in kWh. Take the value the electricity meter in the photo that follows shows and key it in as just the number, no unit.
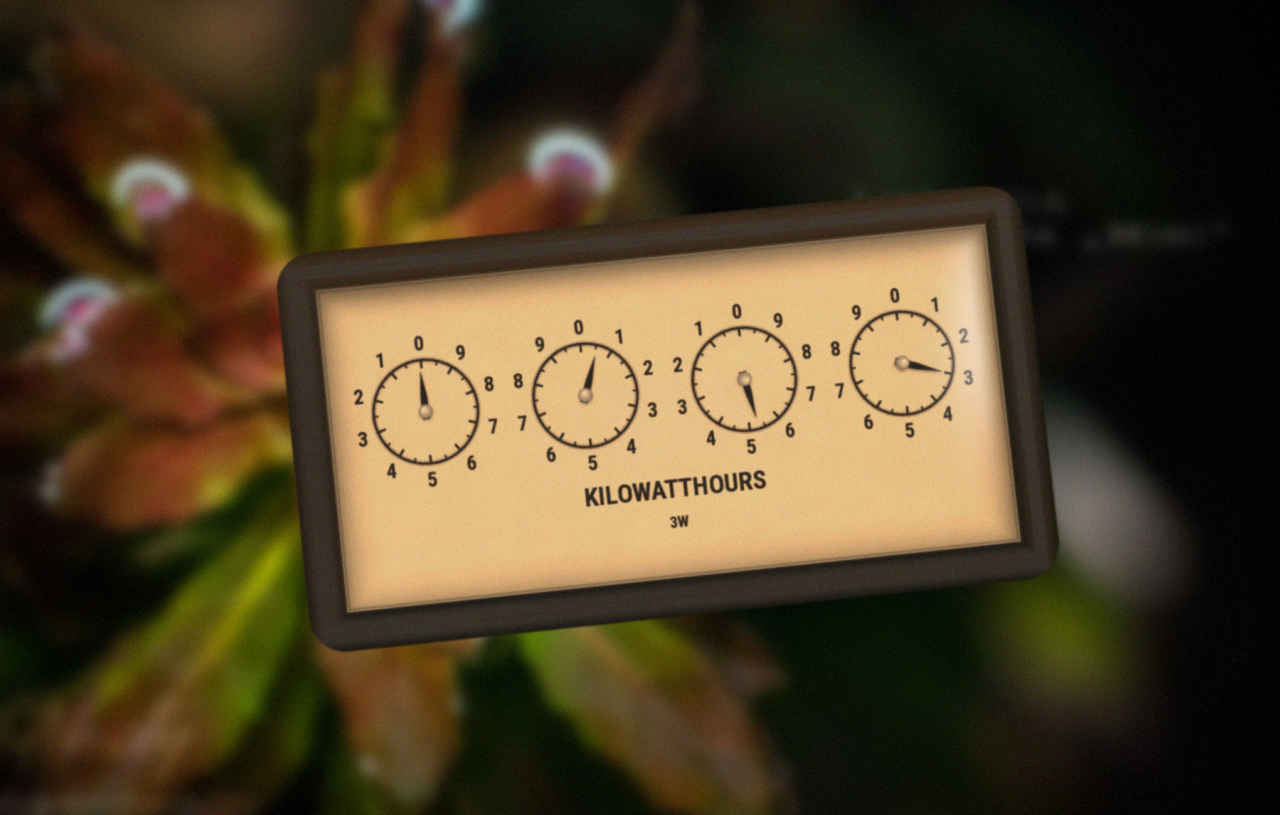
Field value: 53
